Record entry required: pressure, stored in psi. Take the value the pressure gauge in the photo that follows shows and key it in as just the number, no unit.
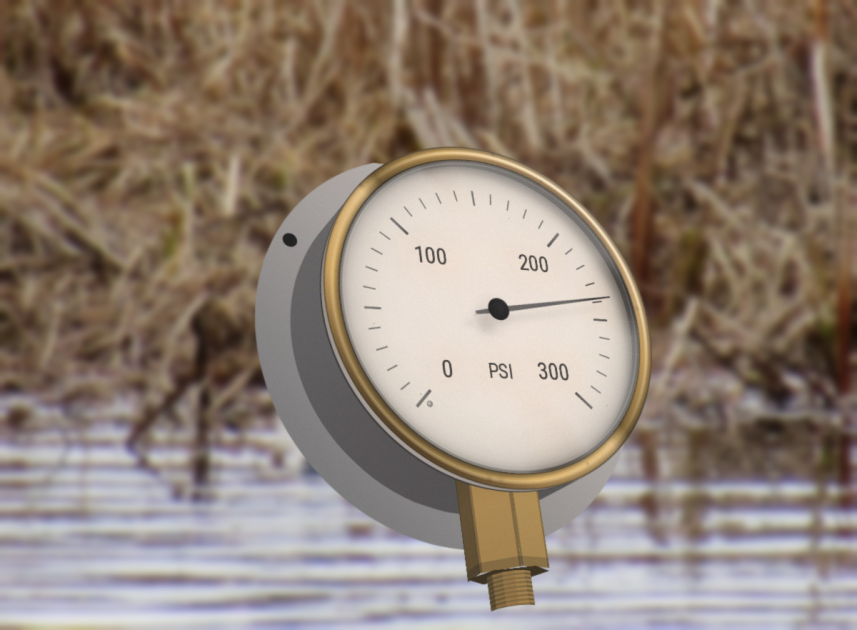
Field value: 240
